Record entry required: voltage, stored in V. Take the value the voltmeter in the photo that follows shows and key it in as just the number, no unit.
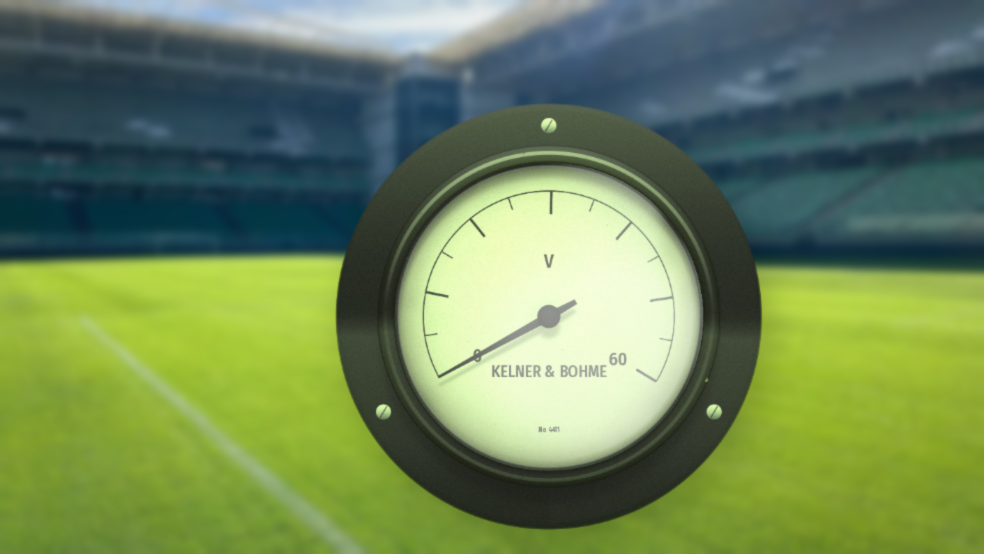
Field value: 0
